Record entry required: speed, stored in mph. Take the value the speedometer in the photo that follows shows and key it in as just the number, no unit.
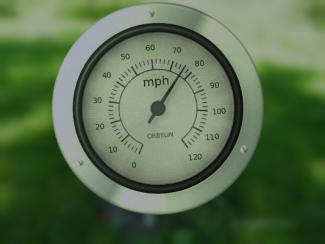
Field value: 76
